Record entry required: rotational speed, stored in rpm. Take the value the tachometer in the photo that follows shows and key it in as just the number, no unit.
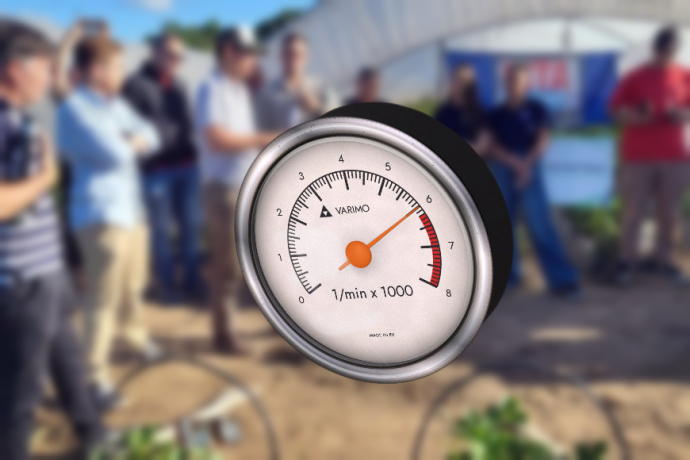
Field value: 6000
